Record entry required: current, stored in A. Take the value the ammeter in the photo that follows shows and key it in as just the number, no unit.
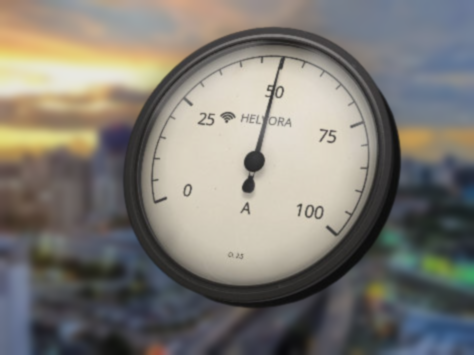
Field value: 50
